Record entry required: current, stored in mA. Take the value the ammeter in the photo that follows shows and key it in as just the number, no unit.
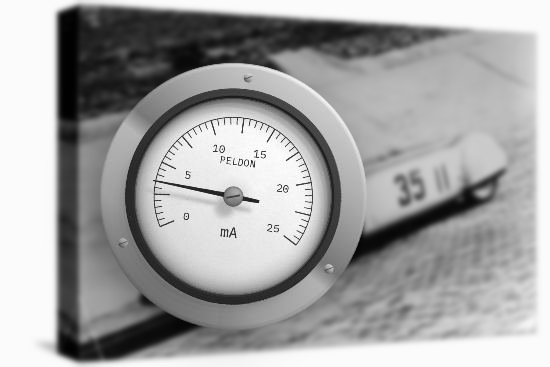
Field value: 3.5
